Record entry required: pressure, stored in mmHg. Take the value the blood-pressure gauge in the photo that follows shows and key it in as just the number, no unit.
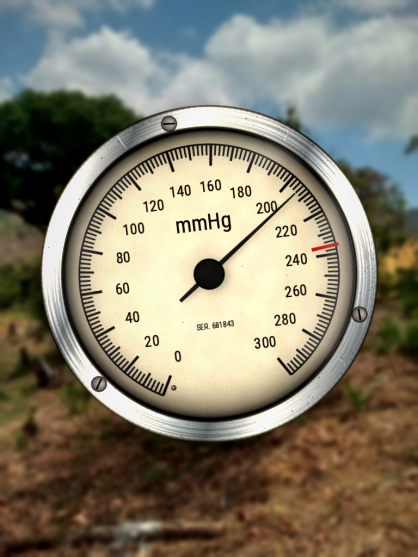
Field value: 206
